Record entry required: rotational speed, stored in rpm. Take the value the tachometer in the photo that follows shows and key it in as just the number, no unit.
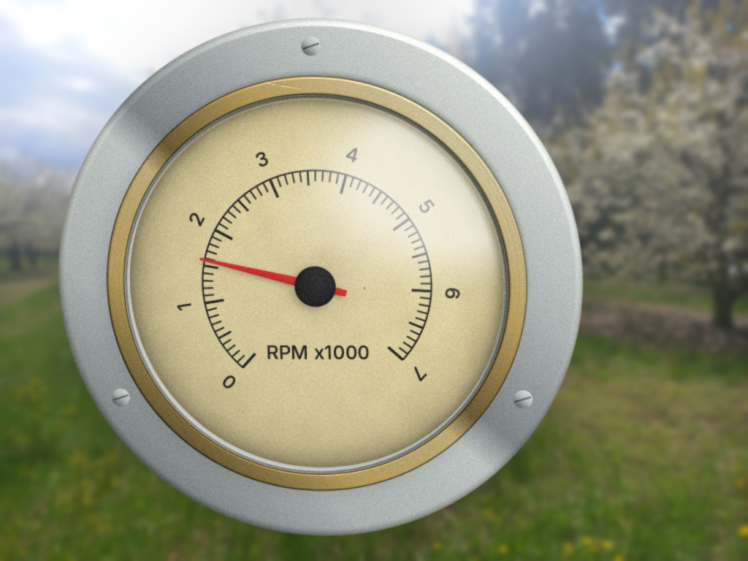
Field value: 1600
